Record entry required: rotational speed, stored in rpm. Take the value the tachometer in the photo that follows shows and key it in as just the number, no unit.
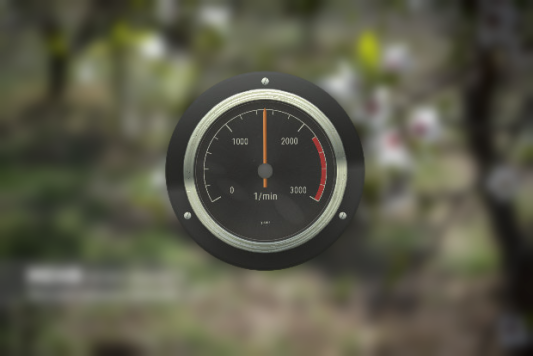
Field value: 1500
